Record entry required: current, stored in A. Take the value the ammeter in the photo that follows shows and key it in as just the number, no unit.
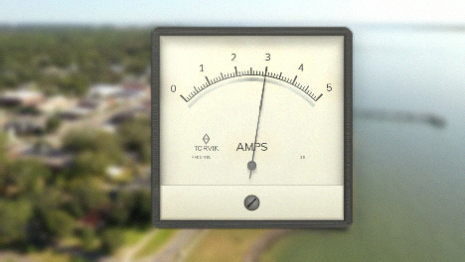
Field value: 3
